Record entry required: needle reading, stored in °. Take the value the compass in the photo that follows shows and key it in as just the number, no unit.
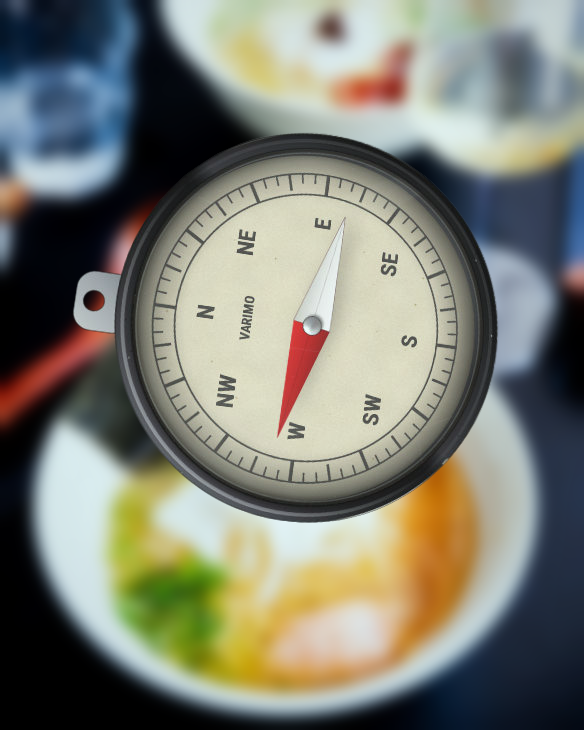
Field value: 280
